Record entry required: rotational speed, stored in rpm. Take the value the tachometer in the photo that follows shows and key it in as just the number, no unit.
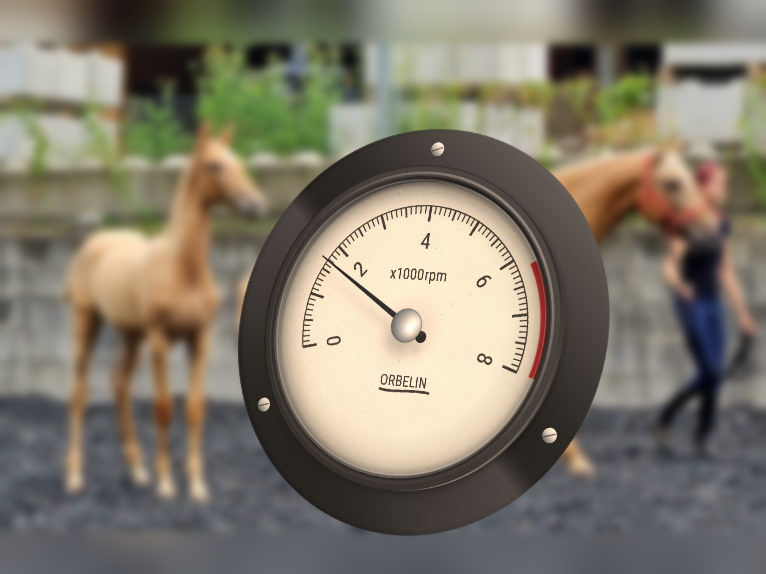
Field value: 1700
